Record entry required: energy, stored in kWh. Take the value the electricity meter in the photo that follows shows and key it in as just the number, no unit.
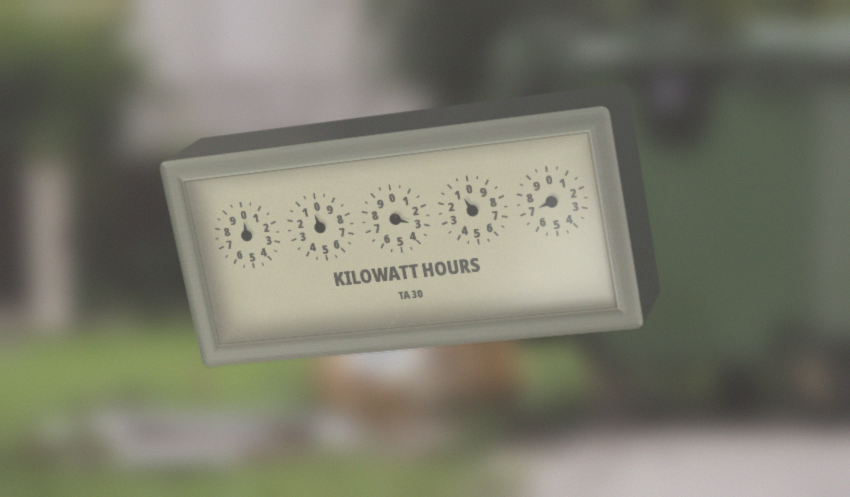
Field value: 307
